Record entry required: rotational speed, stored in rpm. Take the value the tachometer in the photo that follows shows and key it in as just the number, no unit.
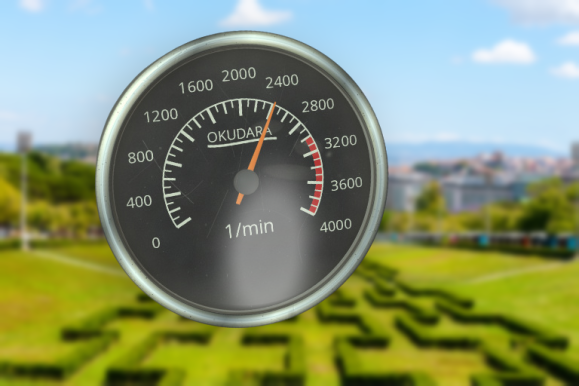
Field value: 2400
